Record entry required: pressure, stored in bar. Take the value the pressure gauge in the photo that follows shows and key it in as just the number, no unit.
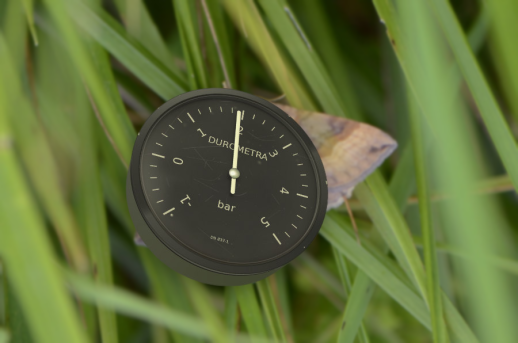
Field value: 1.9
